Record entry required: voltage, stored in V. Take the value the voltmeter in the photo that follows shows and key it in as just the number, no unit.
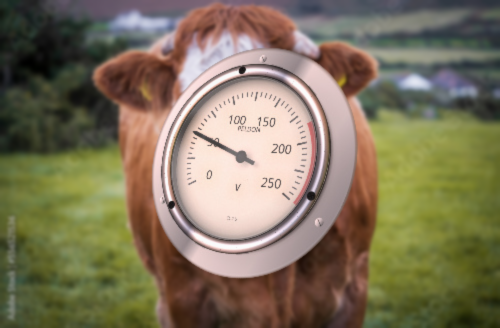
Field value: 50
